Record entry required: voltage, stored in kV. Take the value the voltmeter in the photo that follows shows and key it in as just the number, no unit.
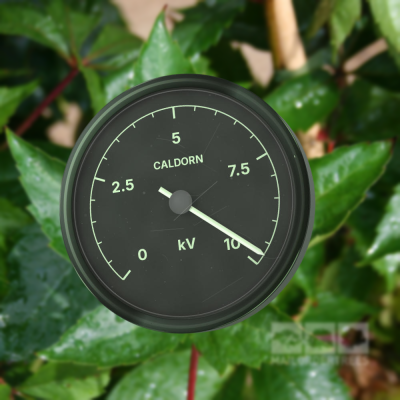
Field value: 9.75
